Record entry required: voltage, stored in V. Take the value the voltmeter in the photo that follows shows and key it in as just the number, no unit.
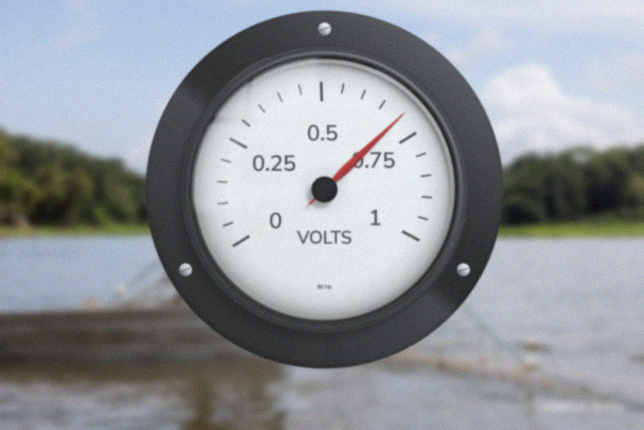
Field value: 0.7
